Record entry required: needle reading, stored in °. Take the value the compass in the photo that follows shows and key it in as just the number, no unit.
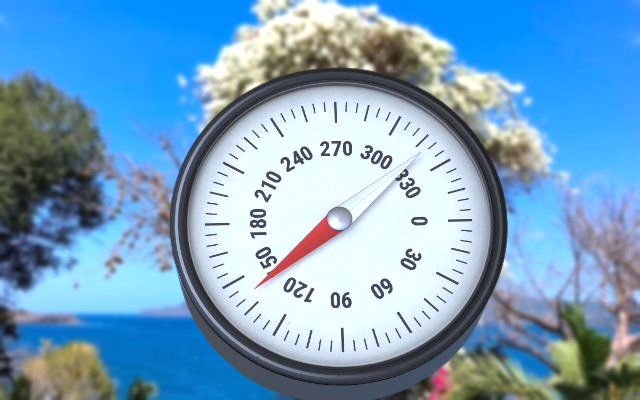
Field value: 140
